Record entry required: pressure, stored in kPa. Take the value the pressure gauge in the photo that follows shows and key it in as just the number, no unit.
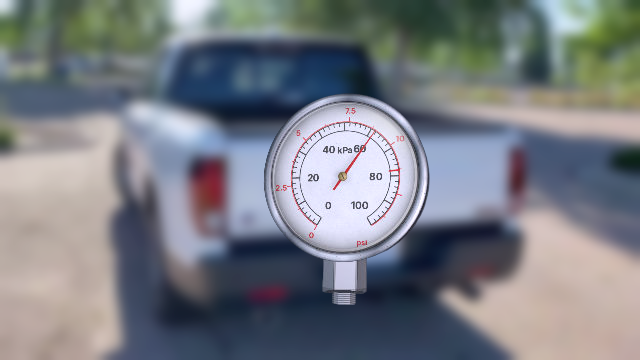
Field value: 62
